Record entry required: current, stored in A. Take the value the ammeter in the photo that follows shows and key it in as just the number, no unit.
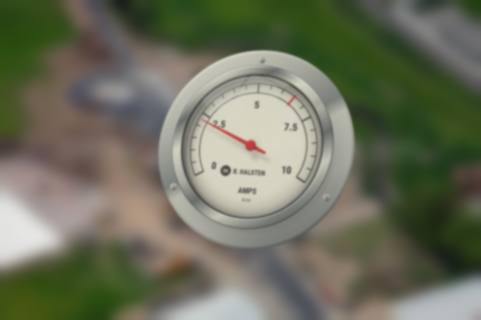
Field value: 2.25
